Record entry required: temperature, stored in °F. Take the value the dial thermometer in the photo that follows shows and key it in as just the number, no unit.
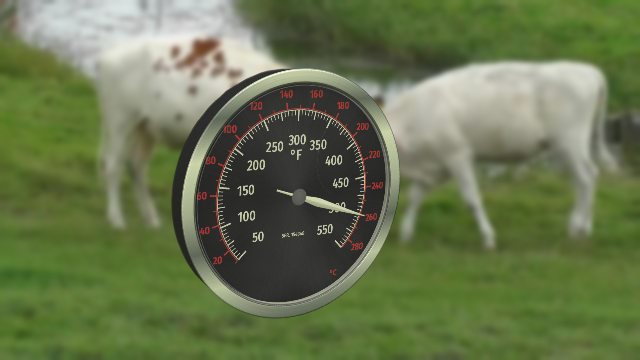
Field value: 500
